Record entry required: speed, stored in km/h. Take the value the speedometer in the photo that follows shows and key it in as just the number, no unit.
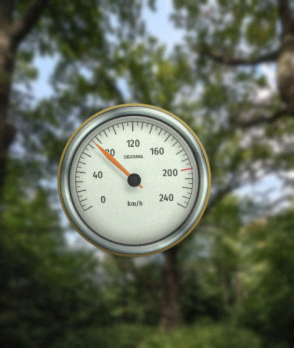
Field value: 75
